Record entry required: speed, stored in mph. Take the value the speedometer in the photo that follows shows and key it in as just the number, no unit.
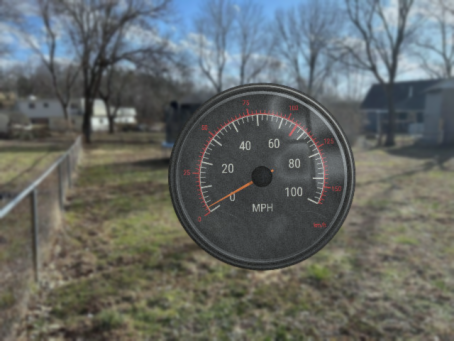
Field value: 2
